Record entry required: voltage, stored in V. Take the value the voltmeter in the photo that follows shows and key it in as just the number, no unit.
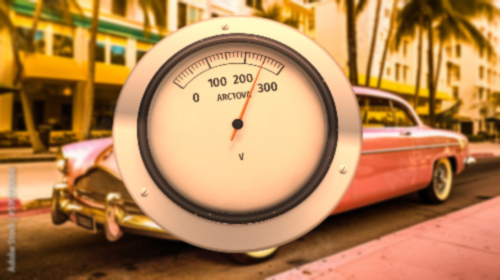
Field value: 250
